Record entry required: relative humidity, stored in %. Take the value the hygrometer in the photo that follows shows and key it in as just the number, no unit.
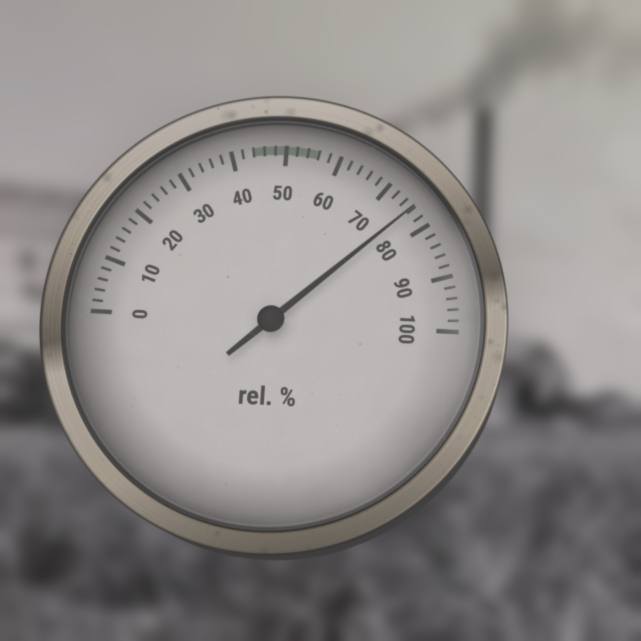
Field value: 76
